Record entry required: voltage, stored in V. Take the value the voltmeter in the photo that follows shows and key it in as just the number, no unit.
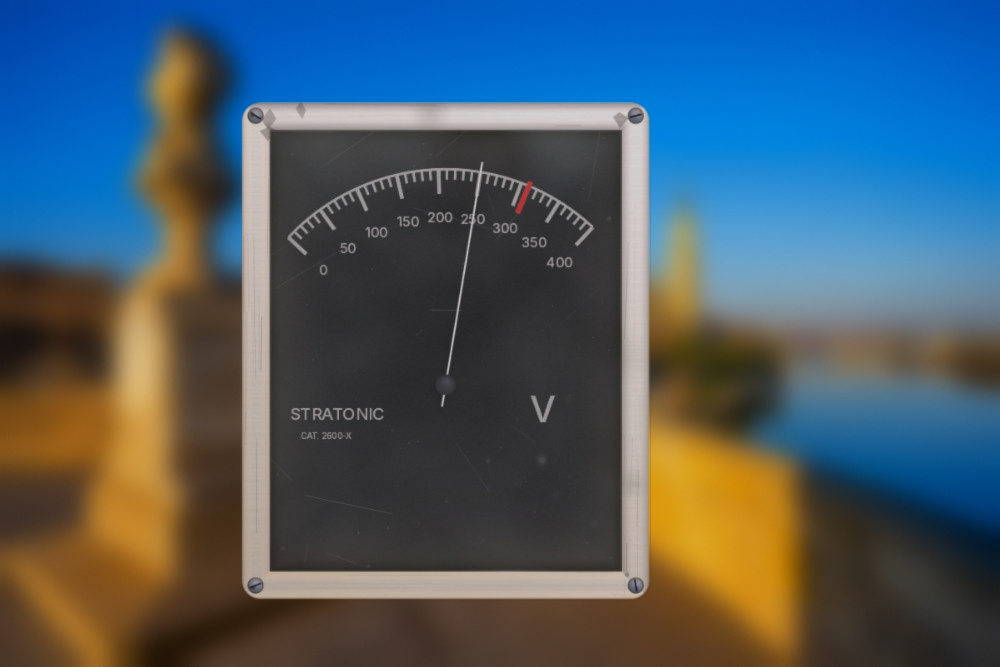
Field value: 250
